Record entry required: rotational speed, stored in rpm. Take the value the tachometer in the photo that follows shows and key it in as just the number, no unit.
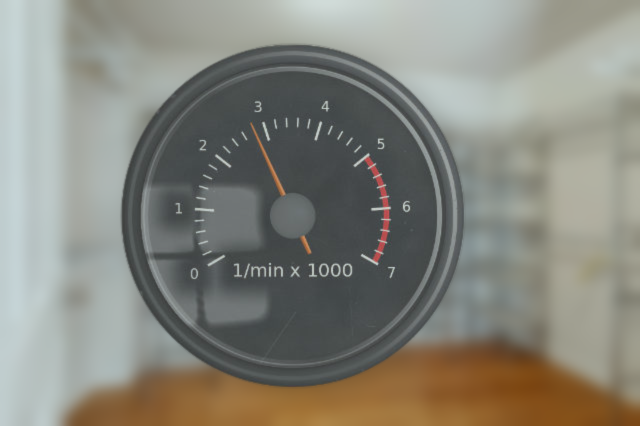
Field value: 2800
